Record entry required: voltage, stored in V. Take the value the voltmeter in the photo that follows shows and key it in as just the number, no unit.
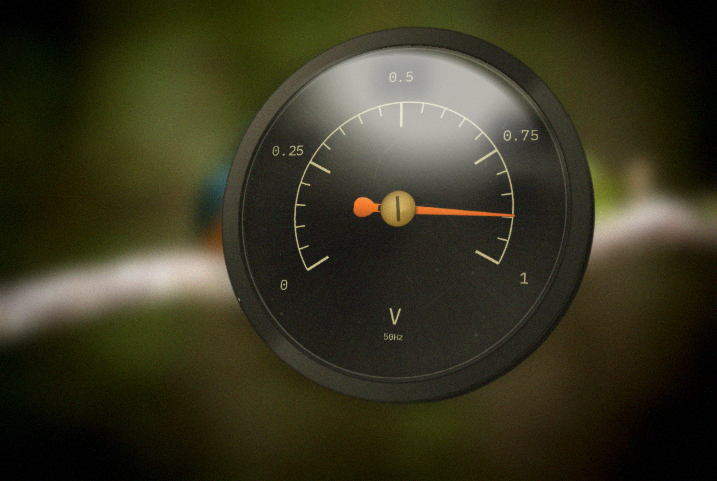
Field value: 0.9
